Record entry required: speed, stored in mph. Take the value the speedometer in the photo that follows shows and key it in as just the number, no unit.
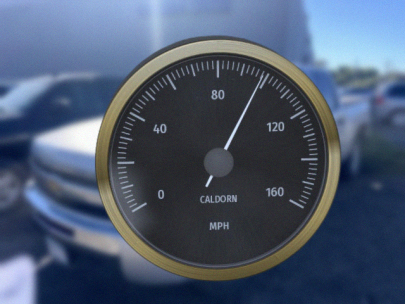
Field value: 98
